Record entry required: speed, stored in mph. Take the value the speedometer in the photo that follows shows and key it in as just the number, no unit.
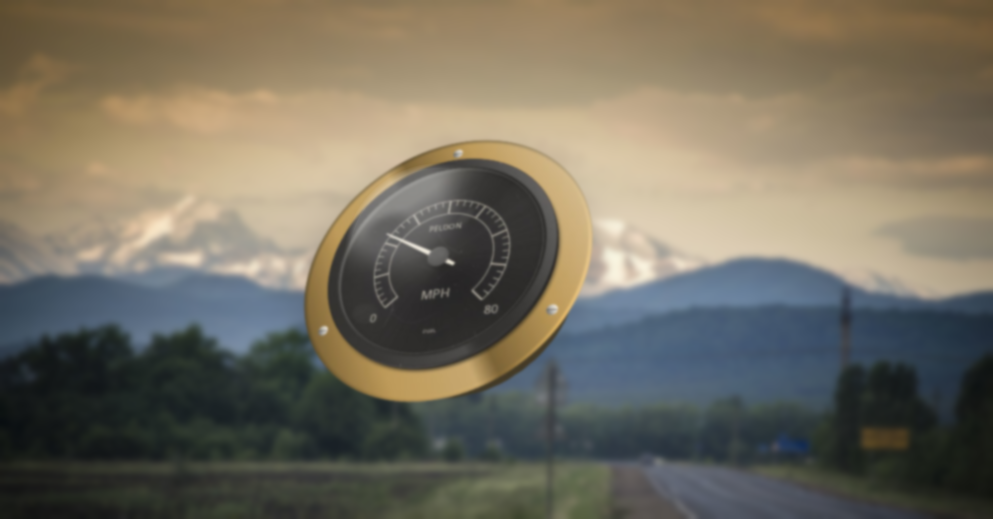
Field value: 22
